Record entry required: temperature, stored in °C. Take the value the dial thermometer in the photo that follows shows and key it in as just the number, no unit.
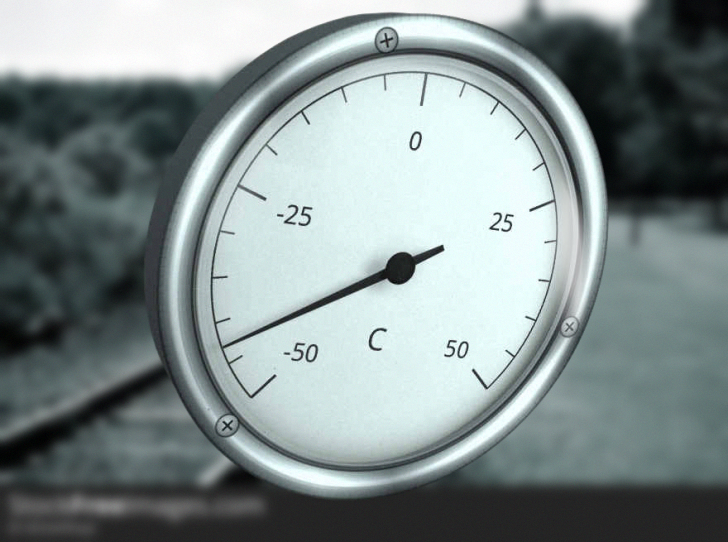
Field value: -42.5
